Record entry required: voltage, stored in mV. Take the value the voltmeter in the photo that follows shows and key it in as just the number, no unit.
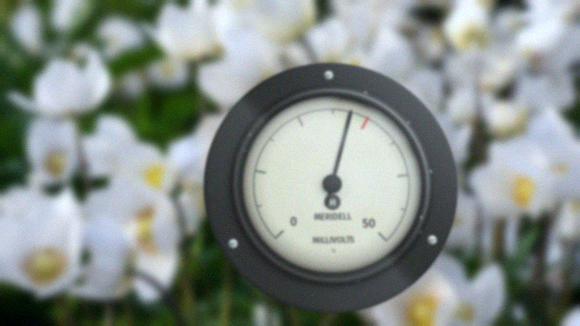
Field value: 27.5
